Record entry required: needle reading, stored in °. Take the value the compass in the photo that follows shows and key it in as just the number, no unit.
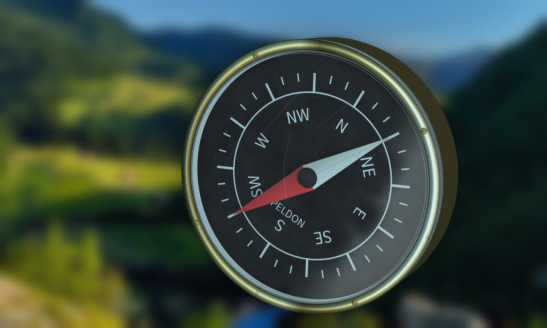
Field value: 210
